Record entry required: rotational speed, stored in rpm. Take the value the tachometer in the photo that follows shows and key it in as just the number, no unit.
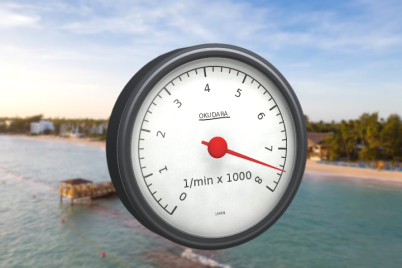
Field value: 7500
